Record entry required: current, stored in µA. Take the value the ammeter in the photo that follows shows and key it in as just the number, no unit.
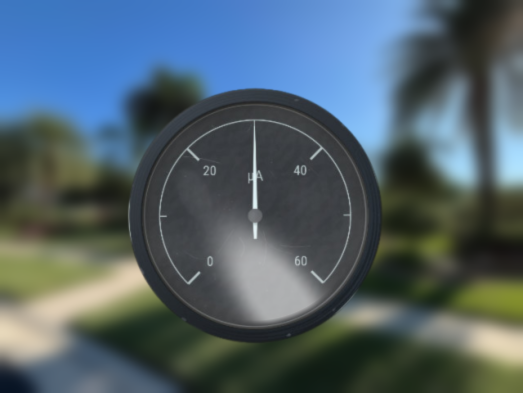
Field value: 30
